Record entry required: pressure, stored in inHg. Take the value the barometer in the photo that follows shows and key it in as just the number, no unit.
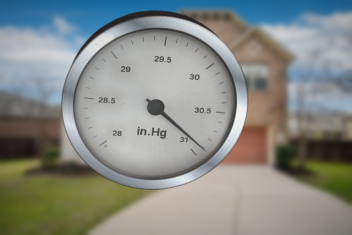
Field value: 30.9
